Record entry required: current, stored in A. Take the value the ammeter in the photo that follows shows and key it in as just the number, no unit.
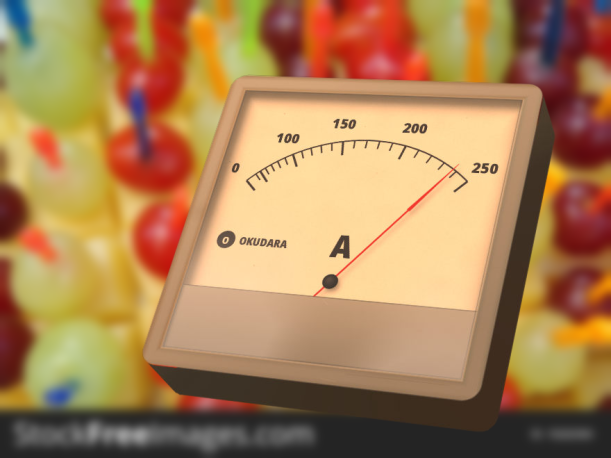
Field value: 240
